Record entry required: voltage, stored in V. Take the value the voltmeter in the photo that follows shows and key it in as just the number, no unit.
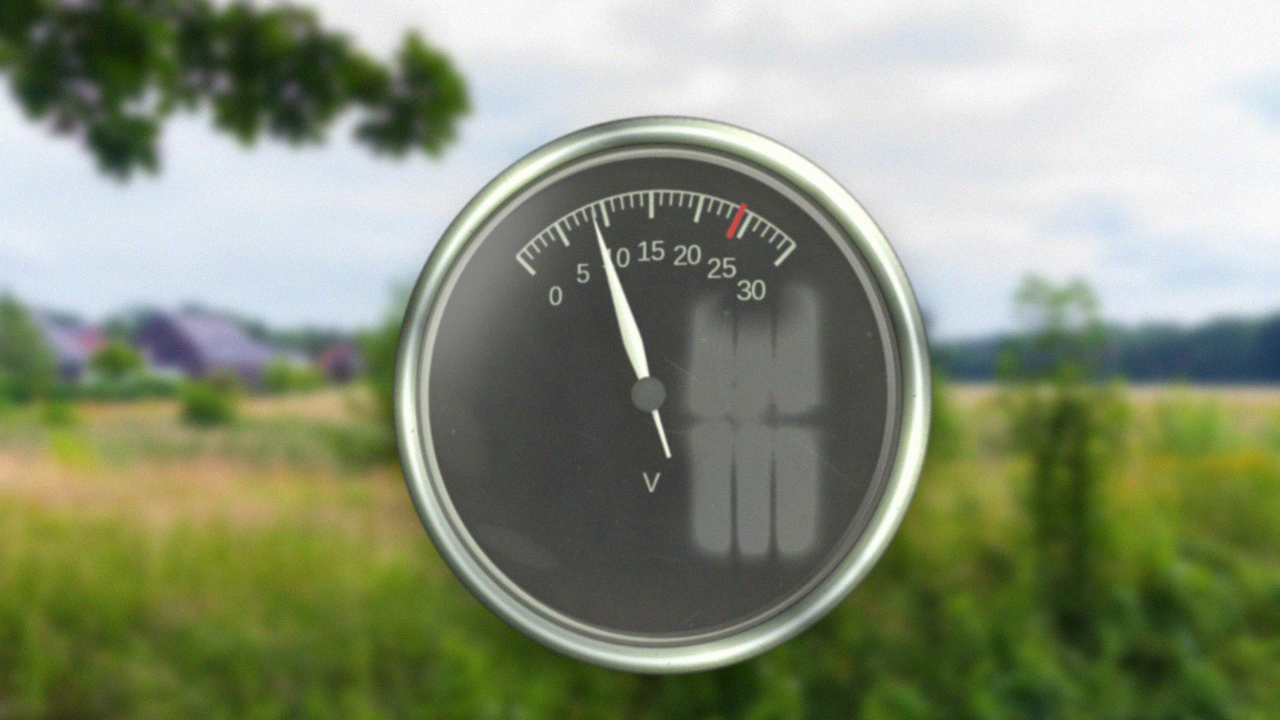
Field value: 9
